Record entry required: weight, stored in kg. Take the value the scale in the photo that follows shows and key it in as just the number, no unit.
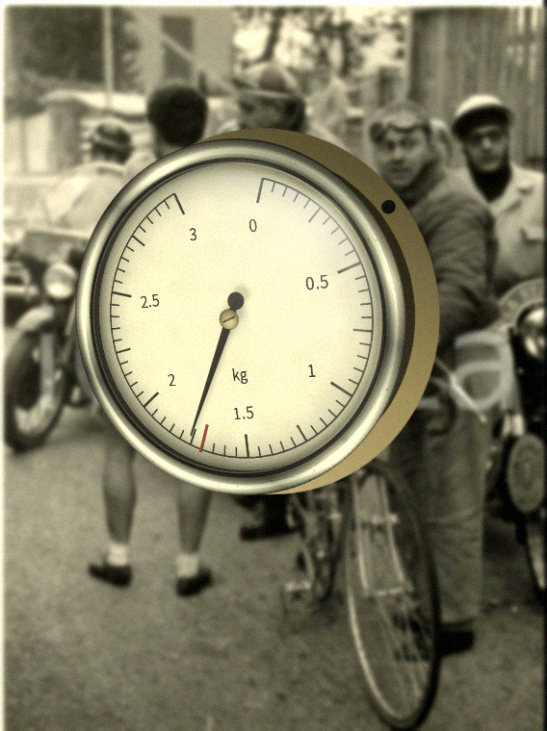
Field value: 1.75
